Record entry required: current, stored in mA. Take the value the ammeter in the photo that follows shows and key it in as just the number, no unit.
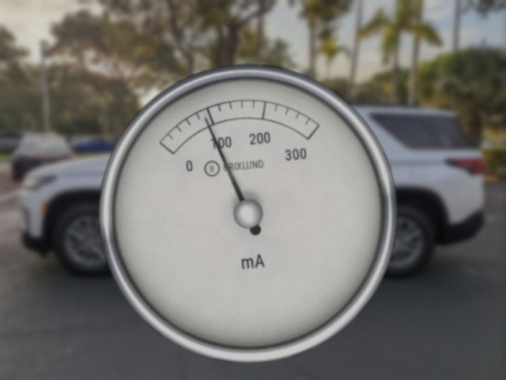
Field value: 90
